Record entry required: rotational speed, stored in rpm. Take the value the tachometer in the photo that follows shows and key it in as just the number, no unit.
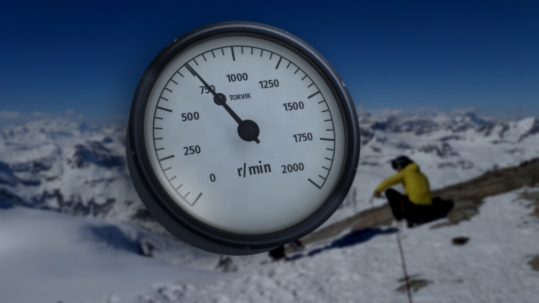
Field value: 750
